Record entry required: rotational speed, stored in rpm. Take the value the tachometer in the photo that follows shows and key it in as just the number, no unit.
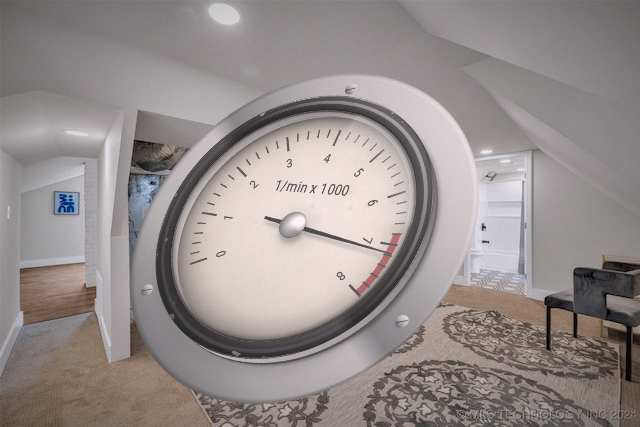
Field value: 7200
